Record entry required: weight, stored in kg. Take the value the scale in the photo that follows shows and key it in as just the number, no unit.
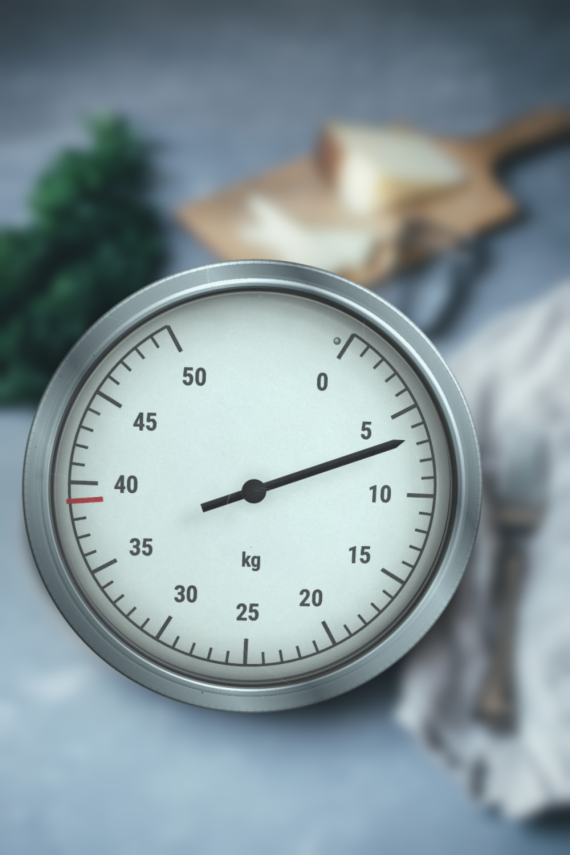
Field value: 6.5
